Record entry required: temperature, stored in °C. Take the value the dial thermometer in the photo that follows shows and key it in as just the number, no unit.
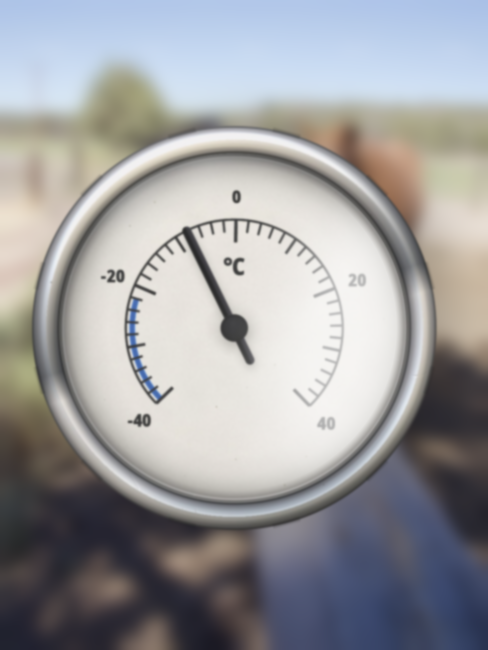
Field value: -8
